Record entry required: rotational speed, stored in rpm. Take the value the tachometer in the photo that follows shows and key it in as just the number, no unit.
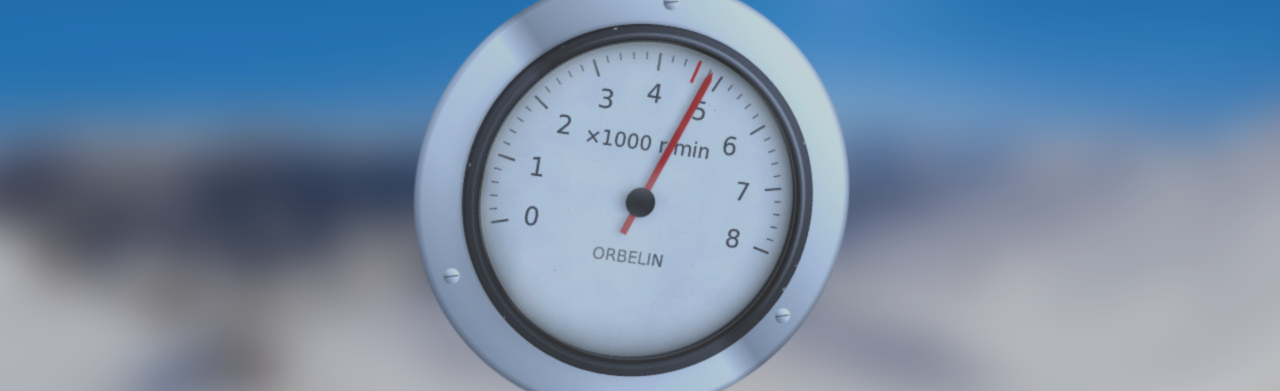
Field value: 4800
